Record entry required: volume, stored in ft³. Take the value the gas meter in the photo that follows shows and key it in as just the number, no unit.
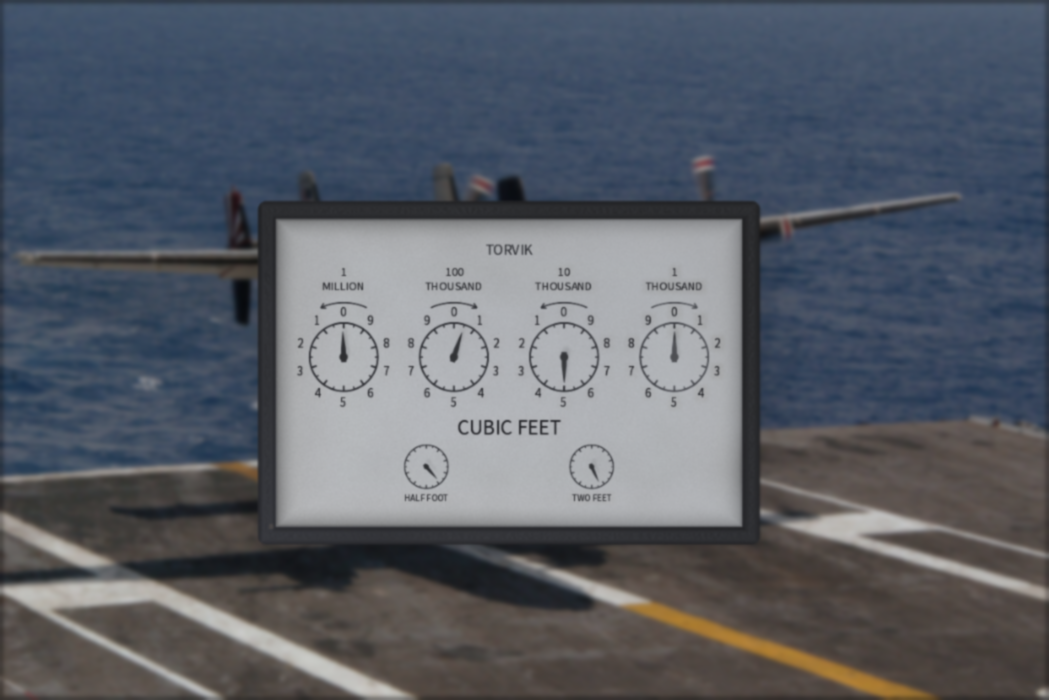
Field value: 5000
